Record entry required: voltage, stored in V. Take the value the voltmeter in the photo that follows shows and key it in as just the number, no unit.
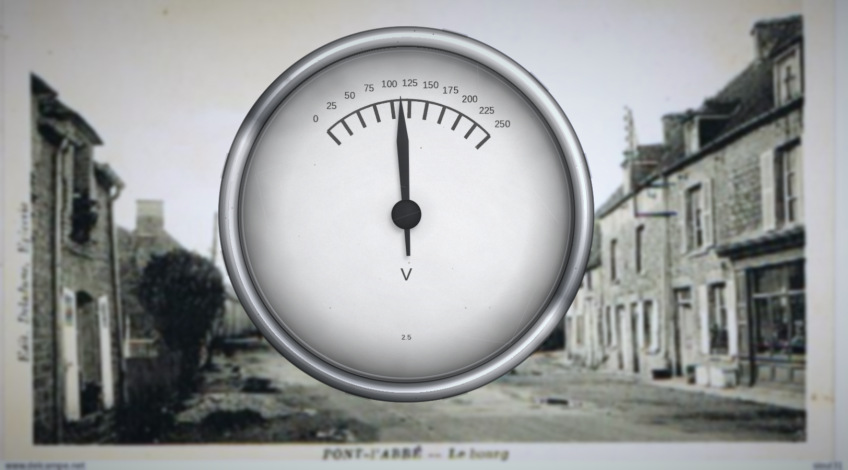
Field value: 112.5
